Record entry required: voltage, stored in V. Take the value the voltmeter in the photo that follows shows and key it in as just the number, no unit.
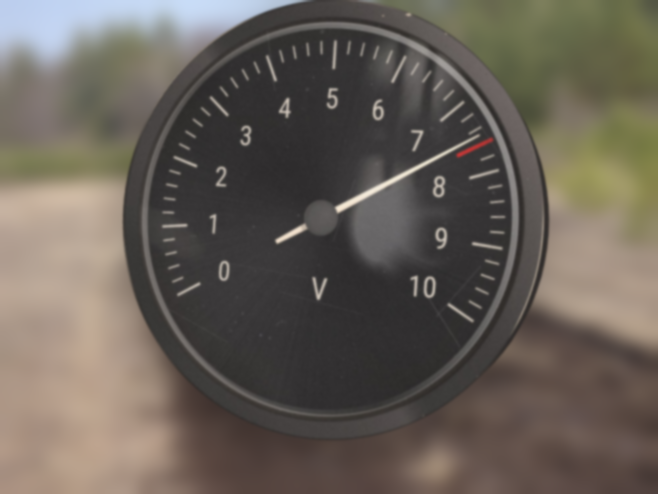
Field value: 7.5
